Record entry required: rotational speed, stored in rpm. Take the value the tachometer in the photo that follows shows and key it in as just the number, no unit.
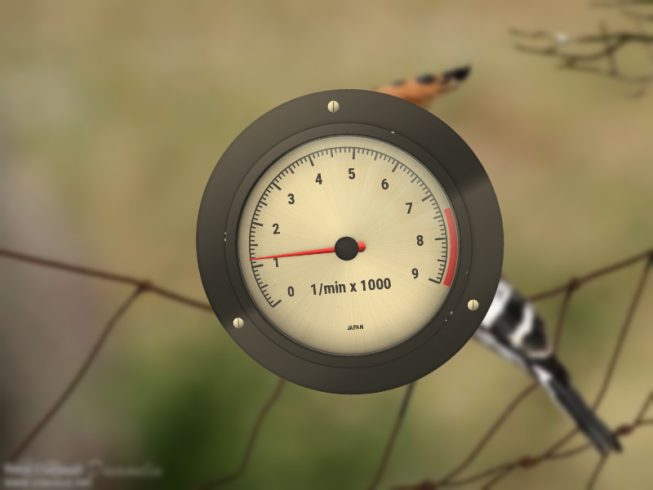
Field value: 1200
